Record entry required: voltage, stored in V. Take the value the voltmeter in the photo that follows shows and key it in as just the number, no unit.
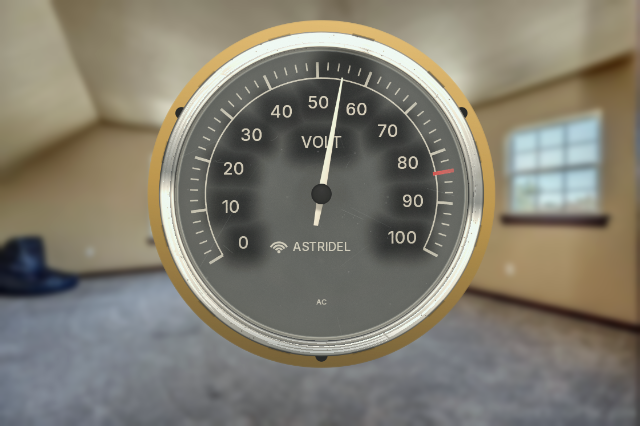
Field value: 55
